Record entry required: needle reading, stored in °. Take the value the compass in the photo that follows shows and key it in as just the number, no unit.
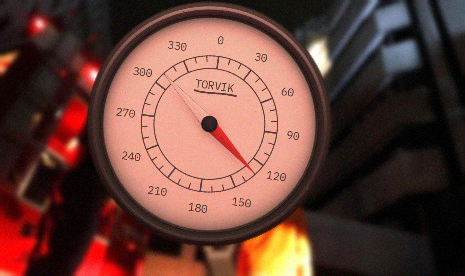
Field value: 130
